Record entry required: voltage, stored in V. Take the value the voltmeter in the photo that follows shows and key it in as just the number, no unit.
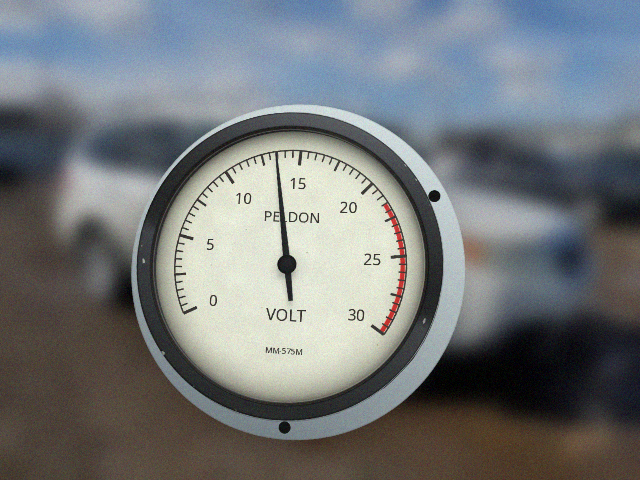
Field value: 13.5
